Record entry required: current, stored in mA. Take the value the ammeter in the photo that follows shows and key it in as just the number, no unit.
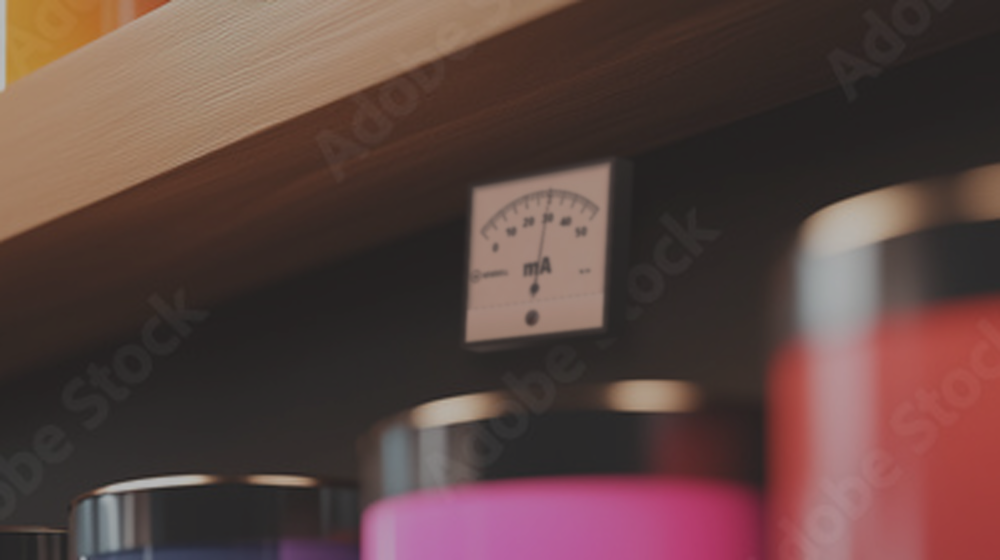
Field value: 30
